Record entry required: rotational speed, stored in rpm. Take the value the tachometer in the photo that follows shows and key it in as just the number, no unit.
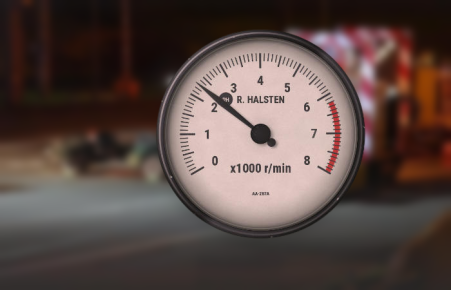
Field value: 2300
